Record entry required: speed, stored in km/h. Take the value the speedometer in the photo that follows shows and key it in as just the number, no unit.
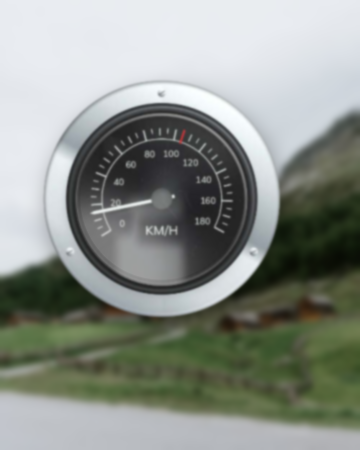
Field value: 15
